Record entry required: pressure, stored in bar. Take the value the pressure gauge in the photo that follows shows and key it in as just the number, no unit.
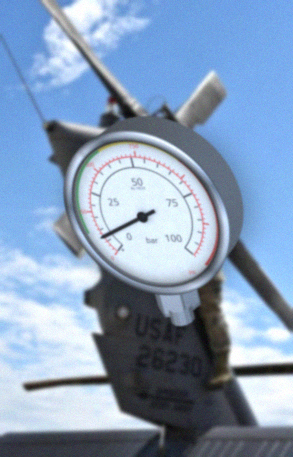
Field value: 7.5
